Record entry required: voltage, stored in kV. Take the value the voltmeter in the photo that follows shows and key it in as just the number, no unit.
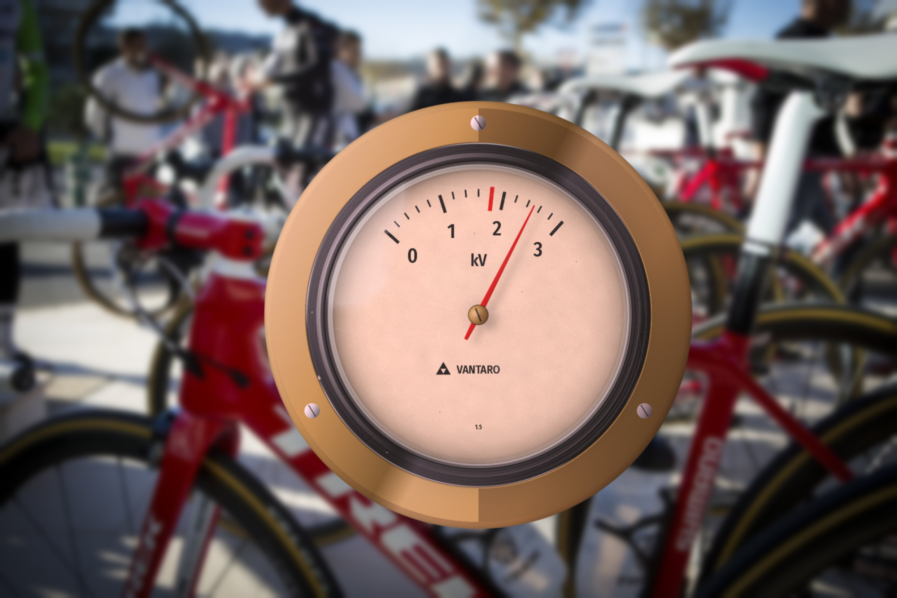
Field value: 2.5
